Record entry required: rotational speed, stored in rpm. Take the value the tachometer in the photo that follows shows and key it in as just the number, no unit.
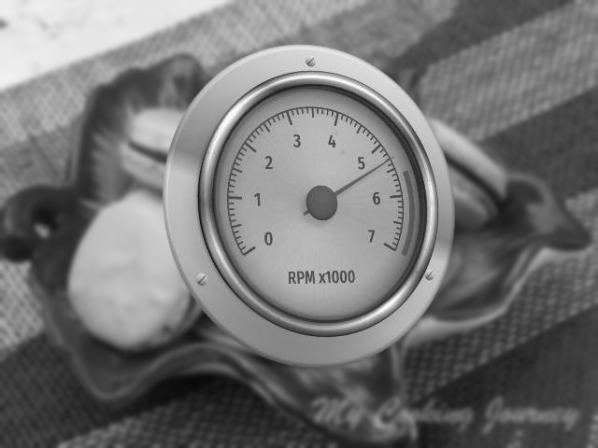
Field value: 5300
